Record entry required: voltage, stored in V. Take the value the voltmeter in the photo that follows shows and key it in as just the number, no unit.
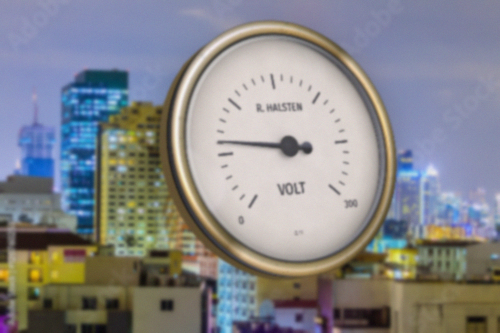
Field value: 60
